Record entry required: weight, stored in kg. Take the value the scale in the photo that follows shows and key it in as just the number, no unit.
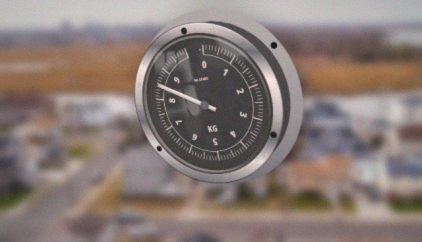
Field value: 8.5
